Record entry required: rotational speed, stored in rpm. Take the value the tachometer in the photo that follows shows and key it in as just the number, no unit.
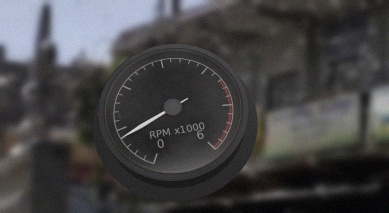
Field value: 800
